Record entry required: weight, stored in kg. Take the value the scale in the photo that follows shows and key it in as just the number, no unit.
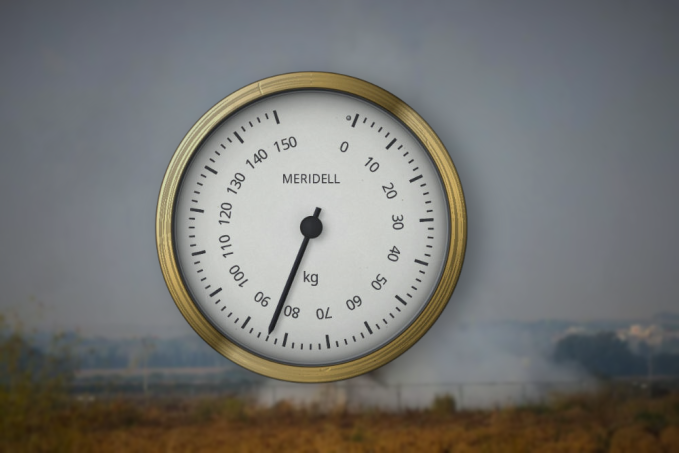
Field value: 84
